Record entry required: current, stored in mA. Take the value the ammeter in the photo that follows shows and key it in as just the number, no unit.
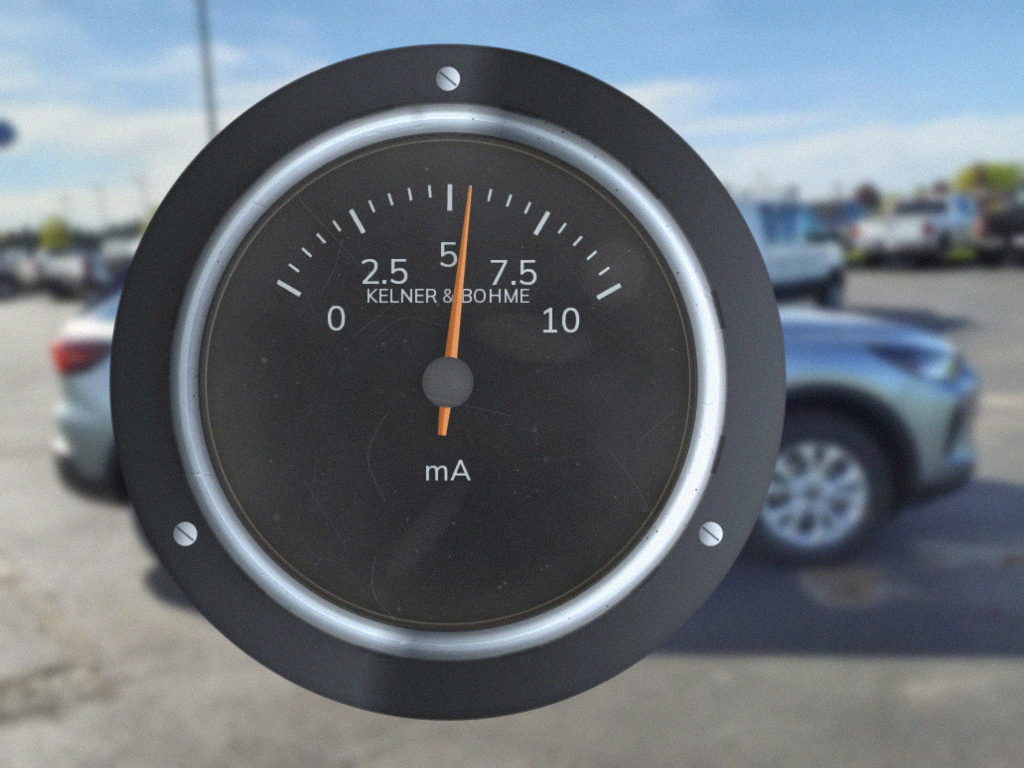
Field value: 5.5
